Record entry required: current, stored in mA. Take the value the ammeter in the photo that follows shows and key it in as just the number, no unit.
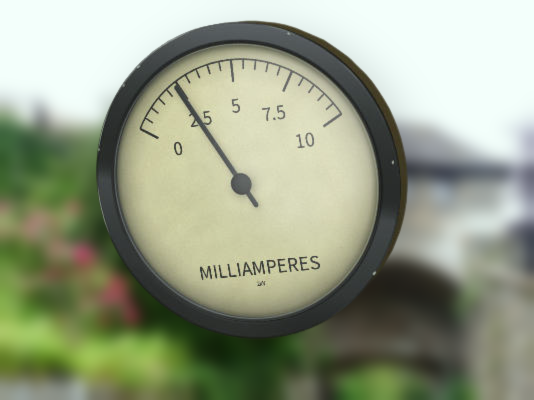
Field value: 2.5
